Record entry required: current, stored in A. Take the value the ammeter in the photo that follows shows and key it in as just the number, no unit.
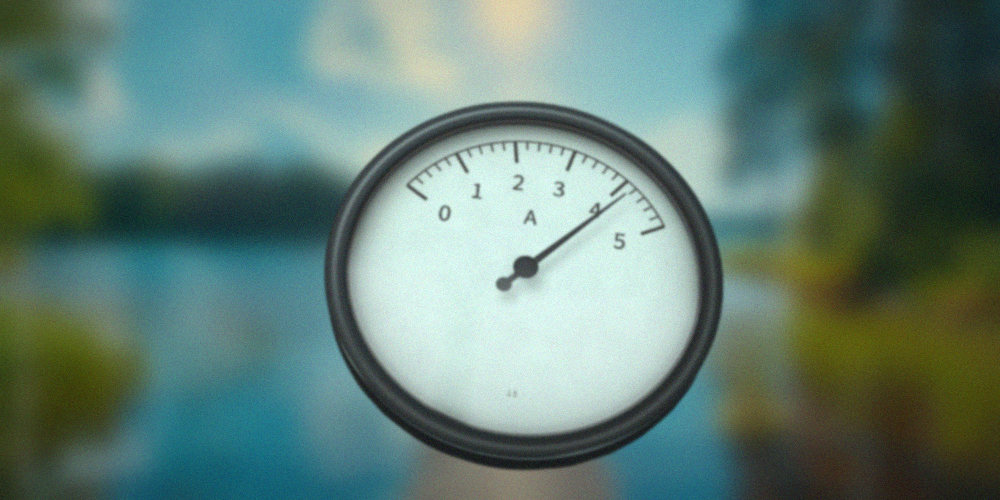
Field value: 4.2
